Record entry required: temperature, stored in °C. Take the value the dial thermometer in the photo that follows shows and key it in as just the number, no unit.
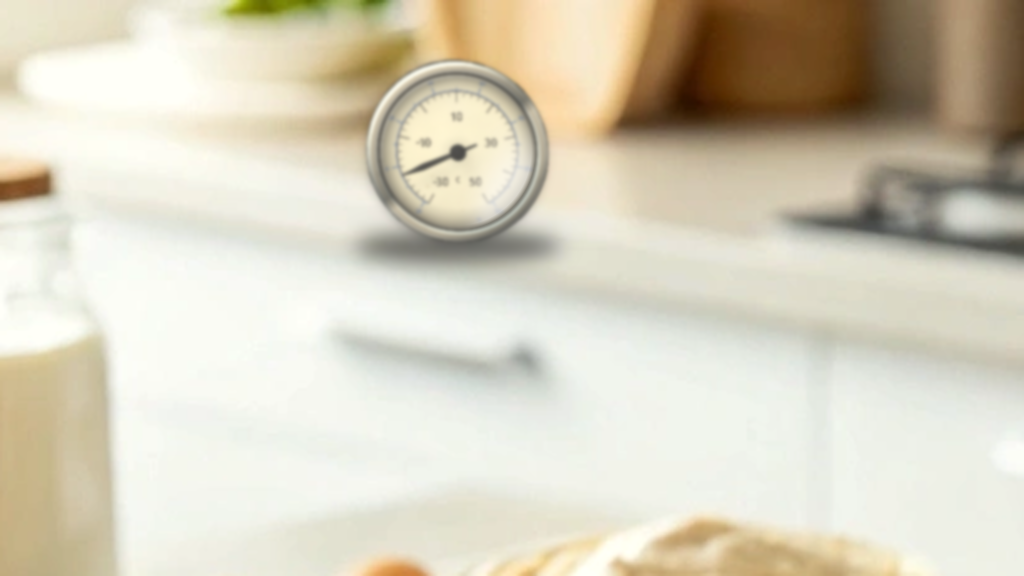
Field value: -20
